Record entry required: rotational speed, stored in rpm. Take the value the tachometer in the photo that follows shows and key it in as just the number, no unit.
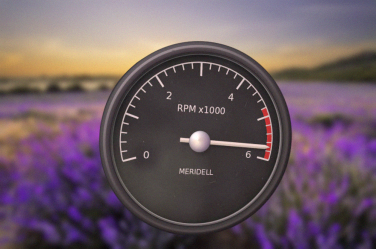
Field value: 5700
